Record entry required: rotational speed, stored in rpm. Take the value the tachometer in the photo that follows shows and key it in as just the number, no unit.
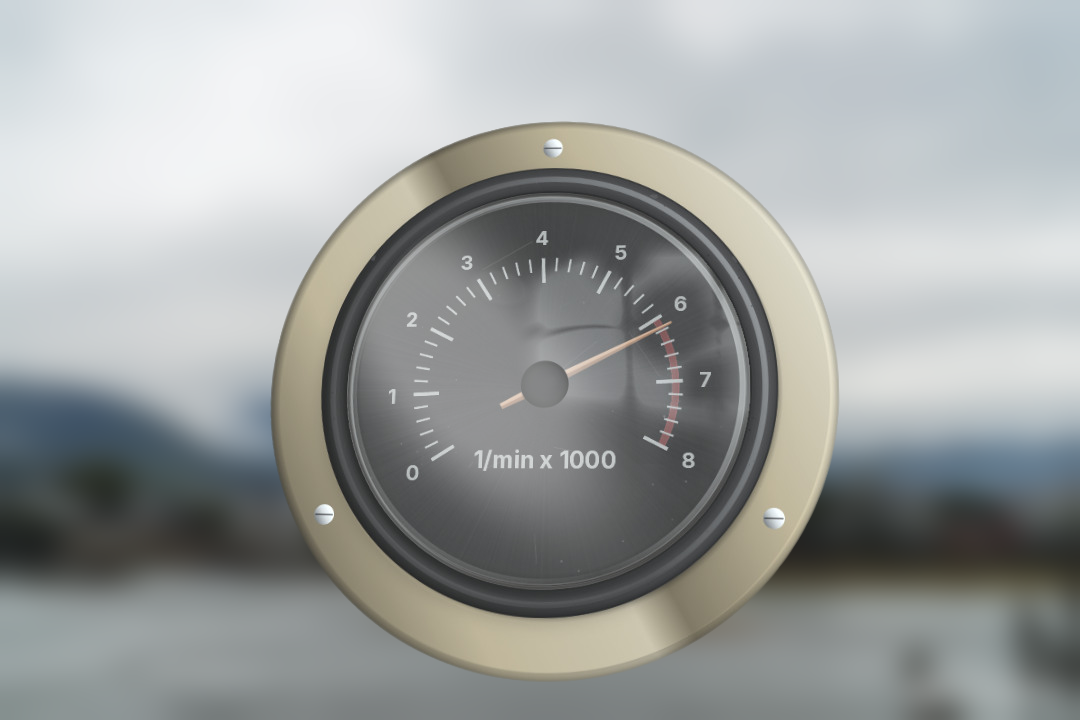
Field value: 6200
